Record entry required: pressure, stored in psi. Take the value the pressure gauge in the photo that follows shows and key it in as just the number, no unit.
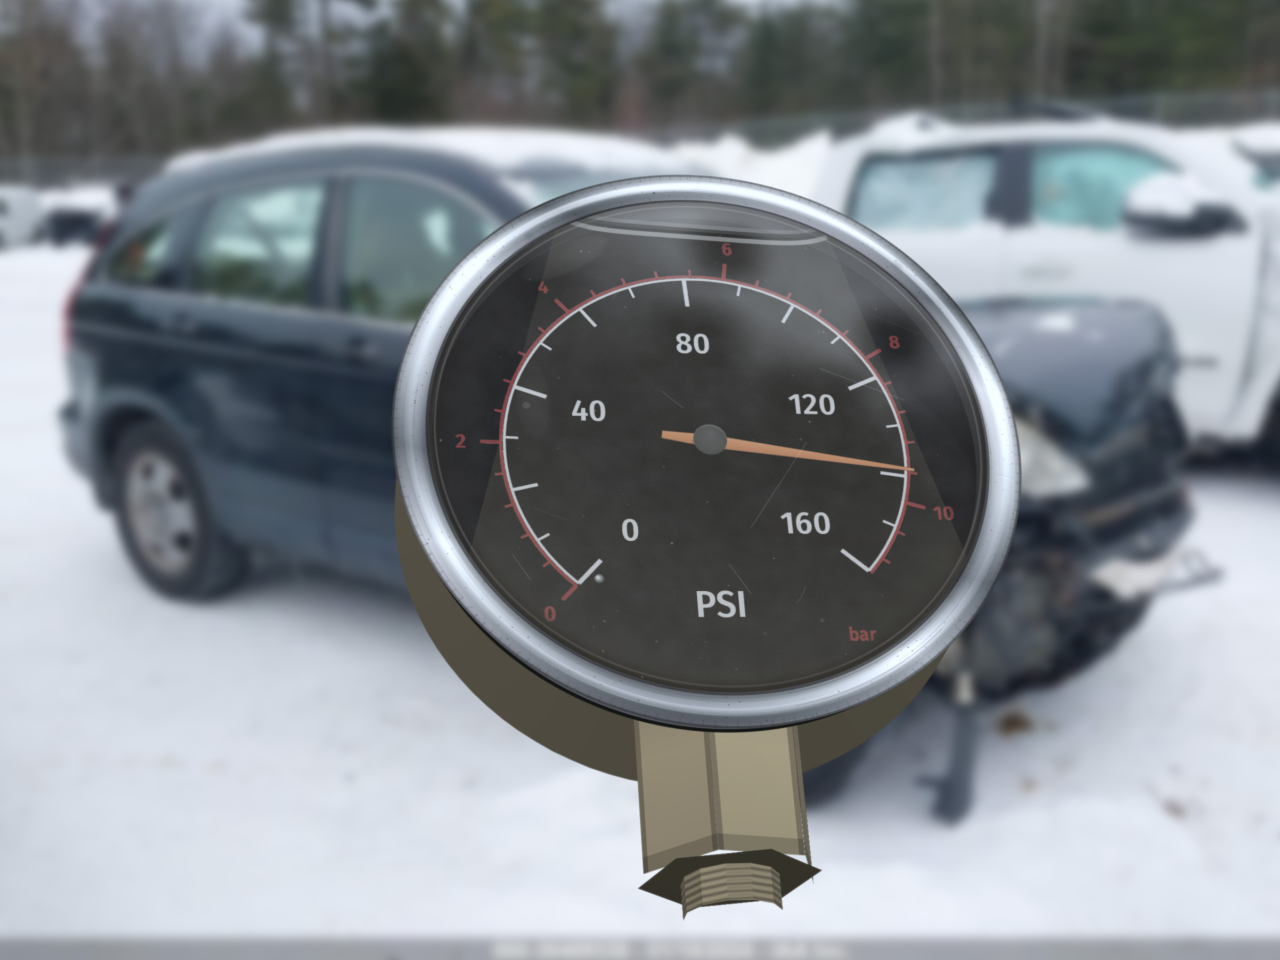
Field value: 140
